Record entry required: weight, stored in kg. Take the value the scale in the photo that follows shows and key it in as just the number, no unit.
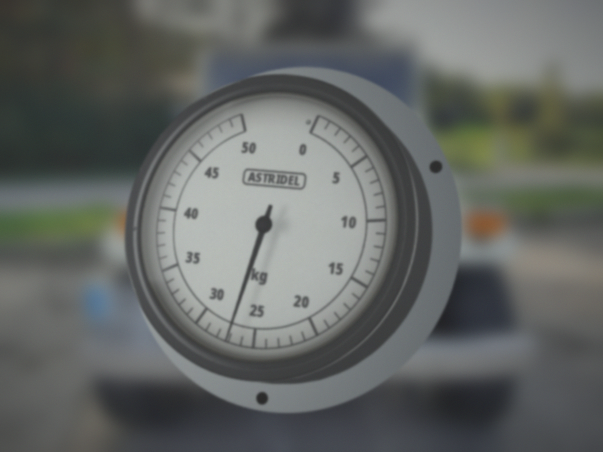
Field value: 27
